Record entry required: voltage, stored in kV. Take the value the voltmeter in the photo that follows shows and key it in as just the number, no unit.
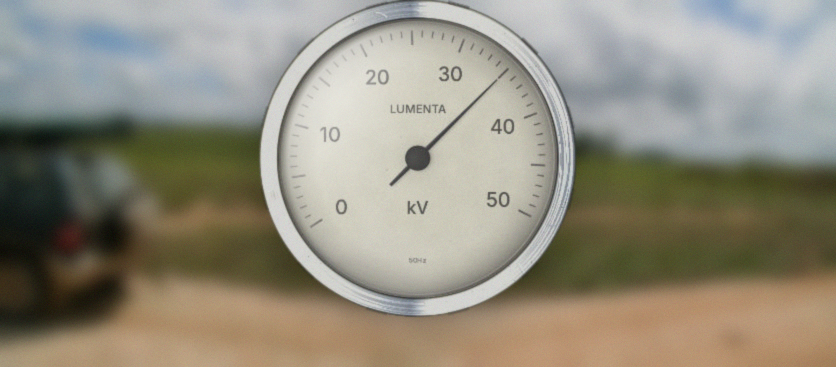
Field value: 35
